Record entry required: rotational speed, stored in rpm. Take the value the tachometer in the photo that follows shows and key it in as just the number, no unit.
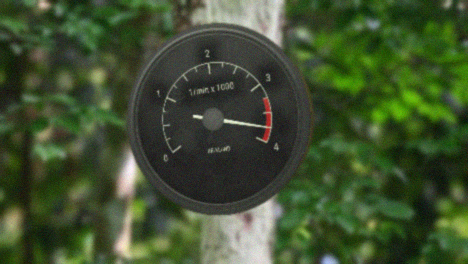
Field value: 3750
